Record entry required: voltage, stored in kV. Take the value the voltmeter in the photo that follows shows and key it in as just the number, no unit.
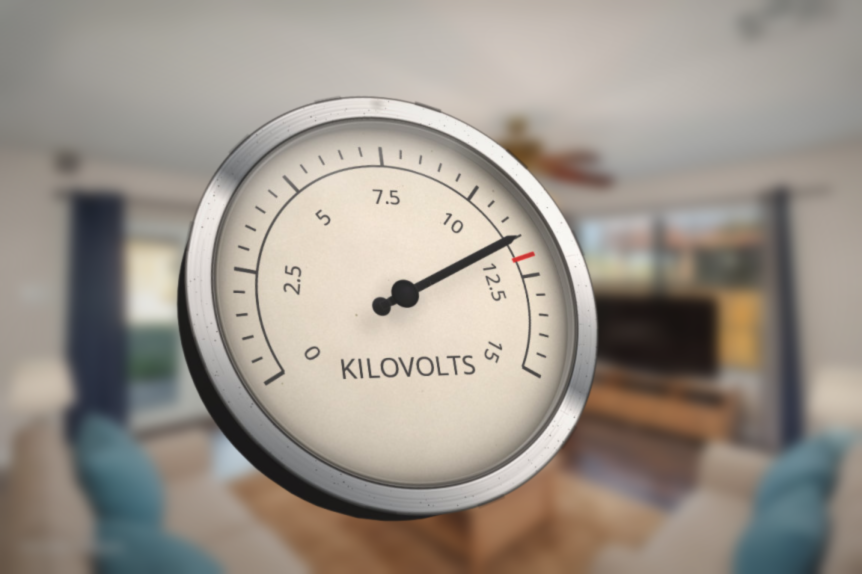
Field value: 11.5
